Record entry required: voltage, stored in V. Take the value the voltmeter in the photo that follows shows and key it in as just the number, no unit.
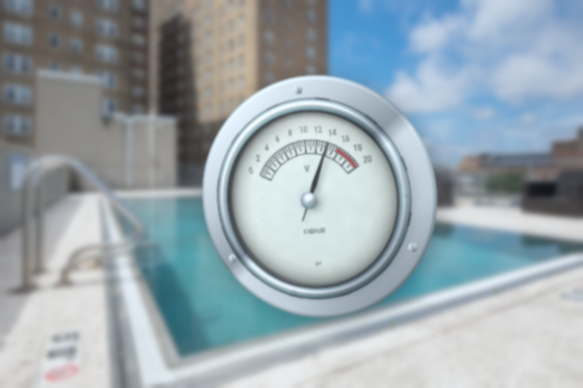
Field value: 14
